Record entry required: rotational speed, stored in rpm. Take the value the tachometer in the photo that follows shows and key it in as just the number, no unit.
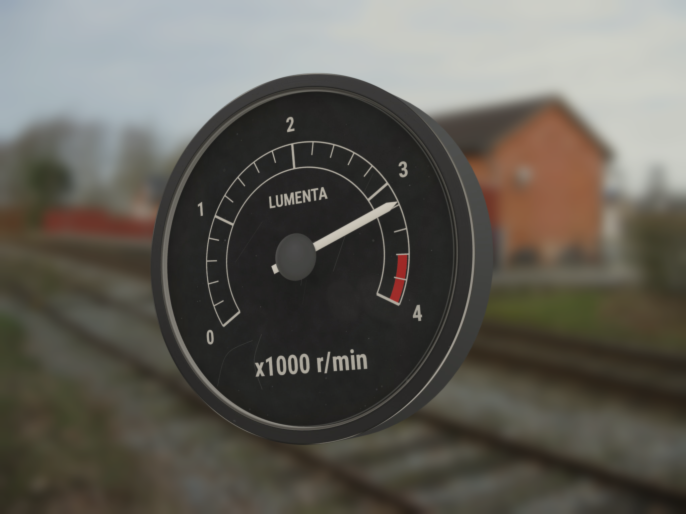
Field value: 3200
